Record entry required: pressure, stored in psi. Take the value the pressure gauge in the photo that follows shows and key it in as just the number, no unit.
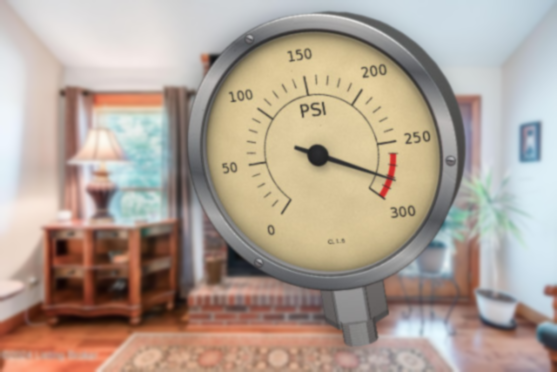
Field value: 280
